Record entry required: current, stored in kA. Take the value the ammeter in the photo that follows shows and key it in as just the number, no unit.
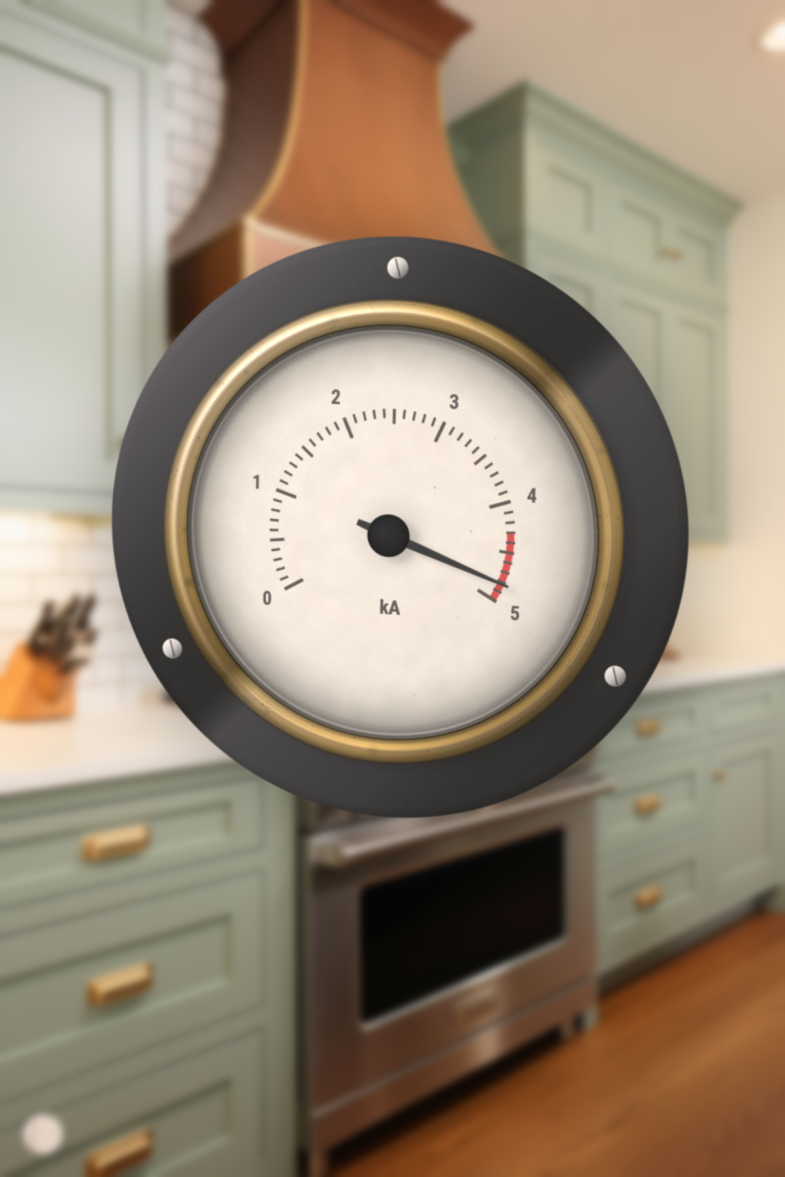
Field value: 4.8
